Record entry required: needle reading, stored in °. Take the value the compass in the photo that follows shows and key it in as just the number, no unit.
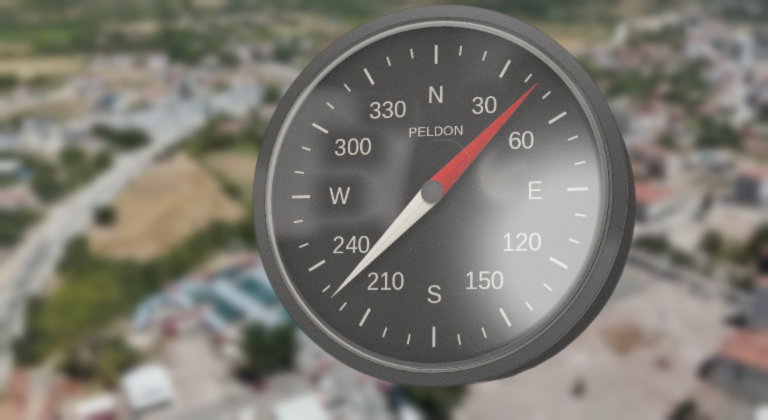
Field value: 45
